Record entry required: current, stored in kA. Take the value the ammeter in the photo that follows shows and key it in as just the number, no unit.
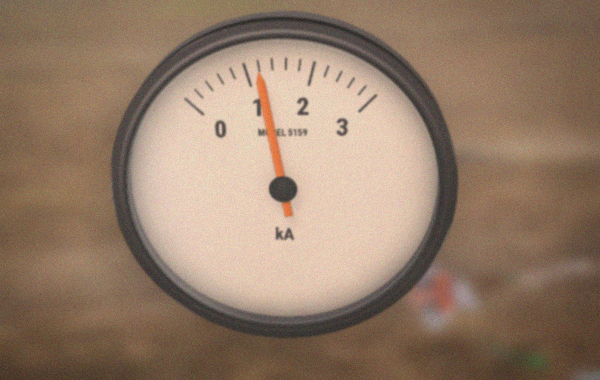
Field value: 1.2
